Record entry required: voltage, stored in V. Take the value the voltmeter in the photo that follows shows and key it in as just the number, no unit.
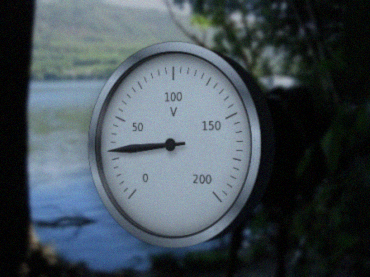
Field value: 30
